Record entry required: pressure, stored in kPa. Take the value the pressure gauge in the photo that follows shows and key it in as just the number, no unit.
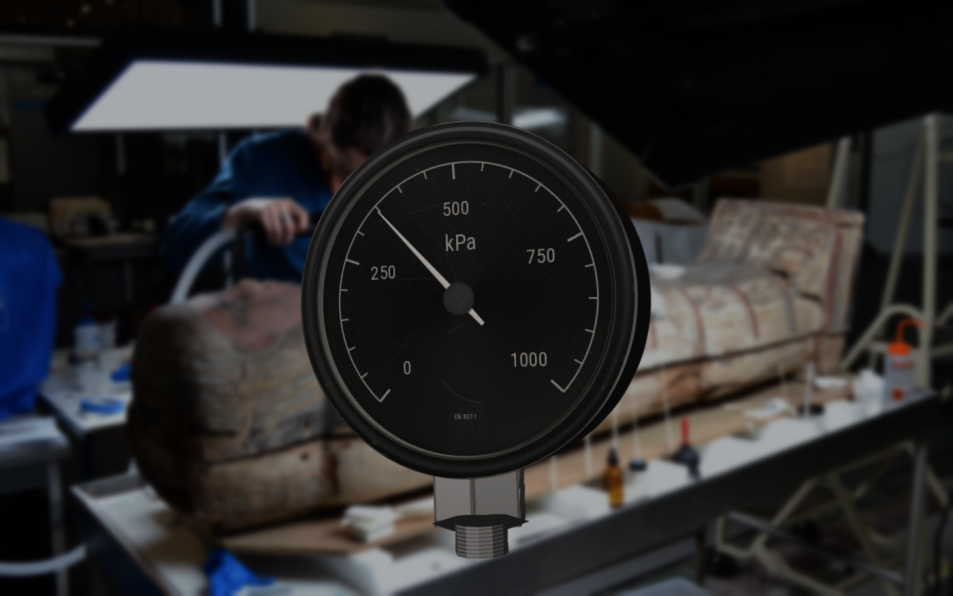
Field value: 350
